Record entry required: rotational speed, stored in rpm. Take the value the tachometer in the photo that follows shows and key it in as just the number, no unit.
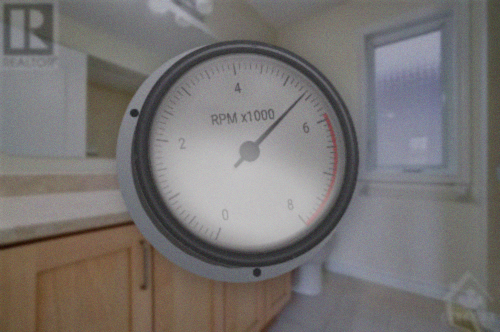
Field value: 5400
